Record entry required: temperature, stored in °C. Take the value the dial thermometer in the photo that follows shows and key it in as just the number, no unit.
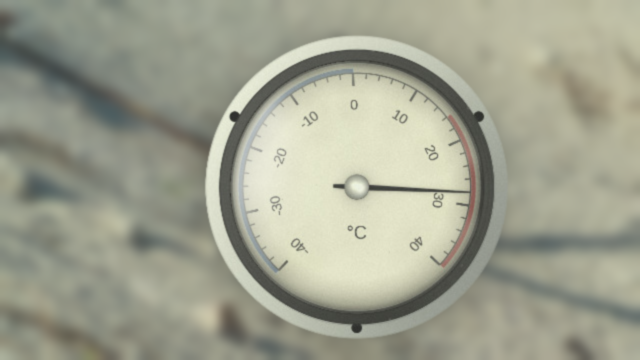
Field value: 28
